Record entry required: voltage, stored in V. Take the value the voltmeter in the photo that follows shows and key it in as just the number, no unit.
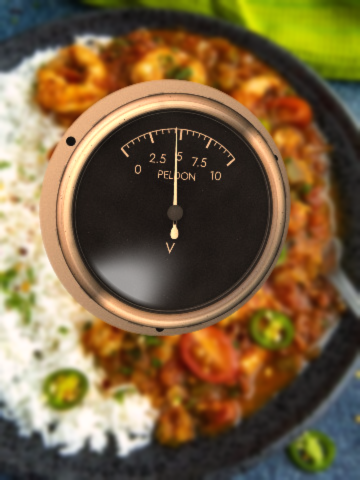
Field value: 4.5
